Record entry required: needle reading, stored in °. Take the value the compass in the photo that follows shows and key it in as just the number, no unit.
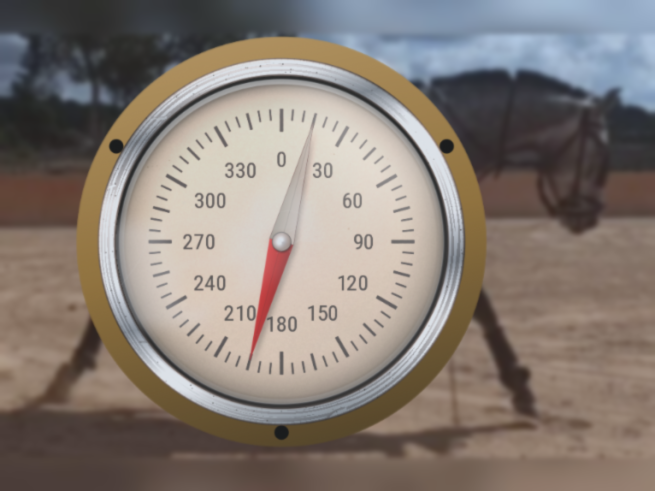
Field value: 195
